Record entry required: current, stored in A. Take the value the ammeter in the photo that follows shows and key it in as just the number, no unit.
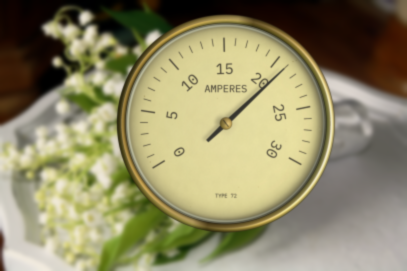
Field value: 21
